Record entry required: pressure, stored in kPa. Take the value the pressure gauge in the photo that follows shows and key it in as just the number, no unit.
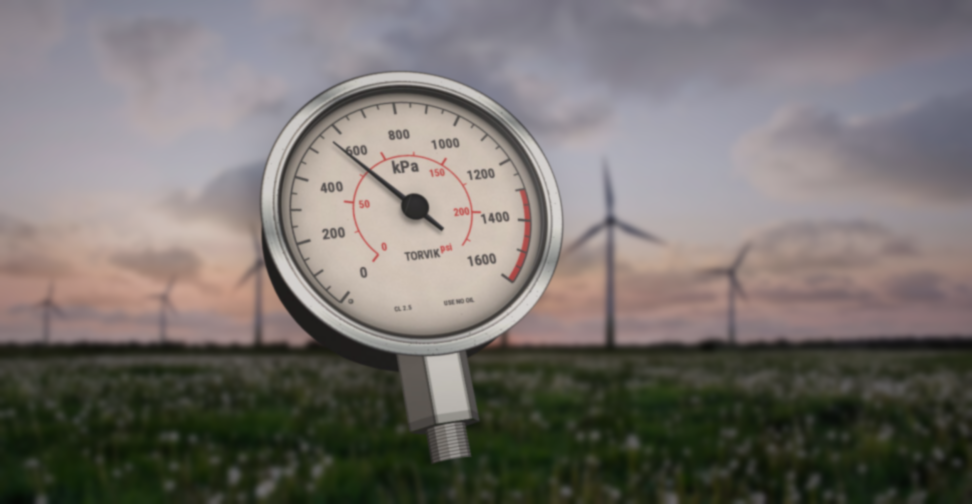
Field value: 550
